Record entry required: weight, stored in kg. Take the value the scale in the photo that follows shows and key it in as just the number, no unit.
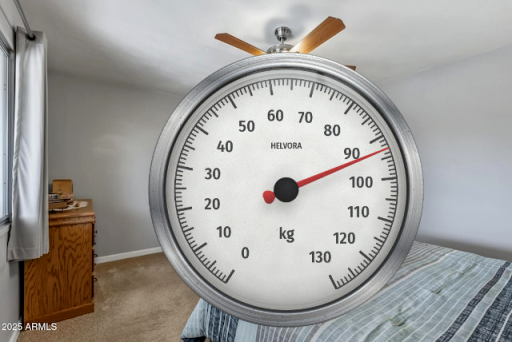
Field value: 93
